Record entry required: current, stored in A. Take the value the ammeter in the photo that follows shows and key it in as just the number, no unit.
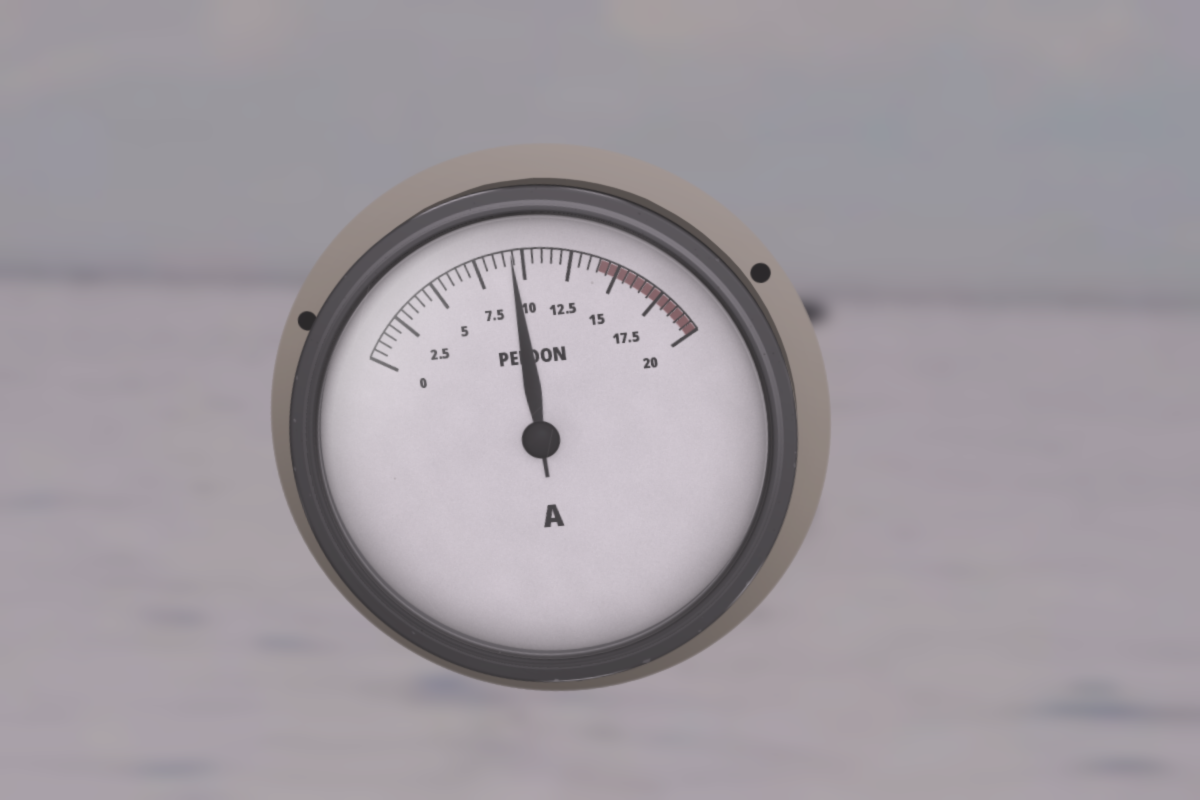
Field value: 9.5
